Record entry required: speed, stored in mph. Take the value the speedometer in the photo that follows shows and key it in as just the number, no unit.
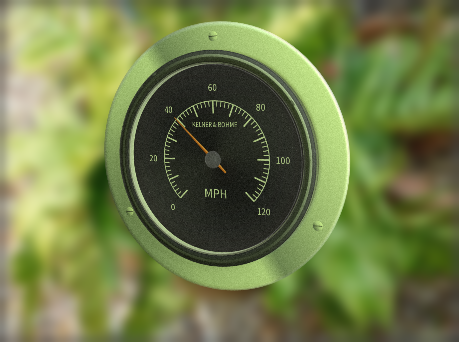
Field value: 40
